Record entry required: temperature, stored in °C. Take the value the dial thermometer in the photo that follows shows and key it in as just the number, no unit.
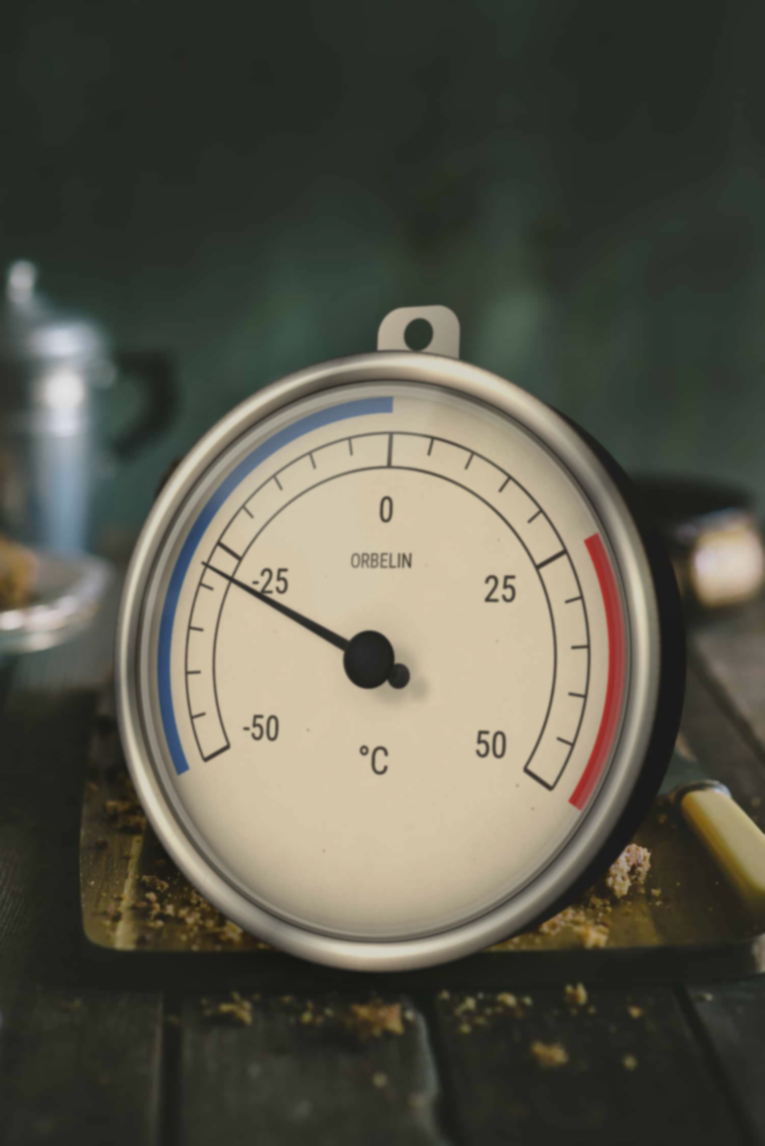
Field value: -27.5
